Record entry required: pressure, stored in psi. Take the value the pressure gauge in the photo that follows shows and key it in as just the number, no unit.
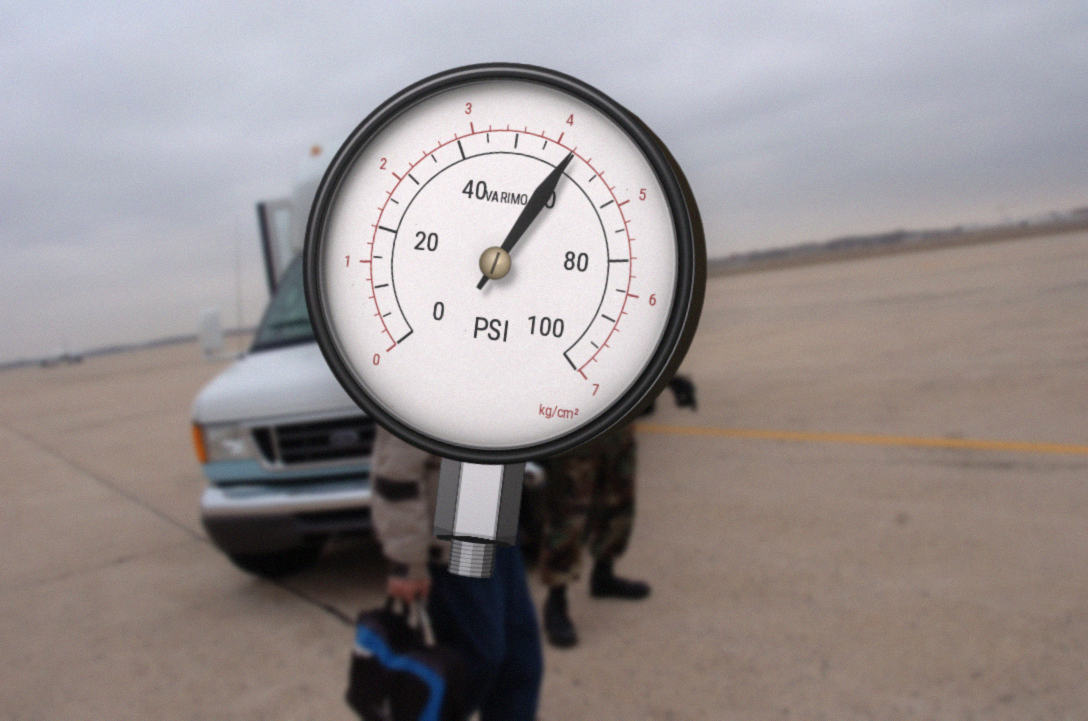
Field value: 60
